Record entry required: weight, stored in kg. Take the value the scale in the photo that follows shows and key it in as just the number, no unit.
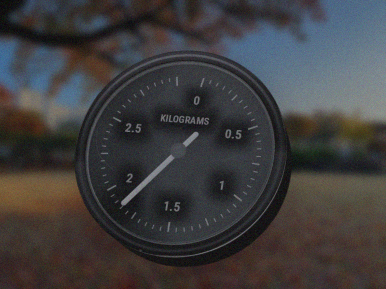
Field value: 1.85
